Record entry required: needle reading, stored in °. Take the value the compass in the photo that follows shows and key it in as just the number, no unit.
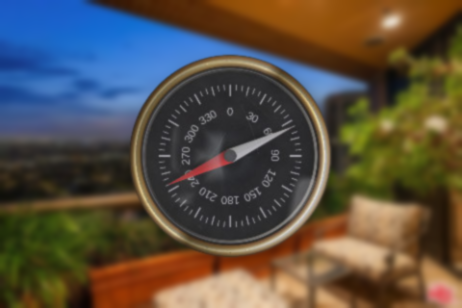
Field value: 245
